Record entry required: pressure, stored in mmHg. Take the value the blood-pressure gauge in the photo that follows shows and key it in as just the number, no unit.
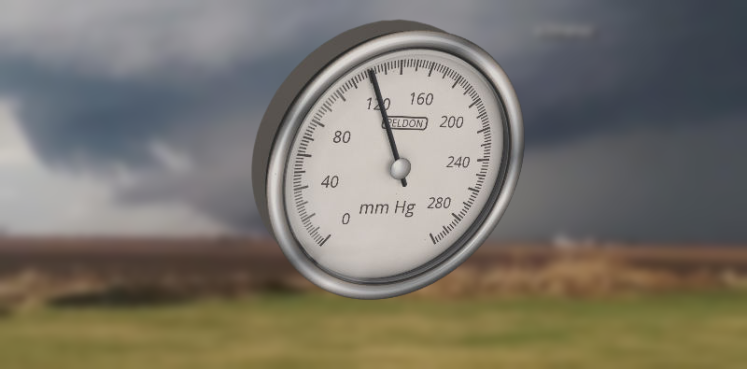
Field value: 120
